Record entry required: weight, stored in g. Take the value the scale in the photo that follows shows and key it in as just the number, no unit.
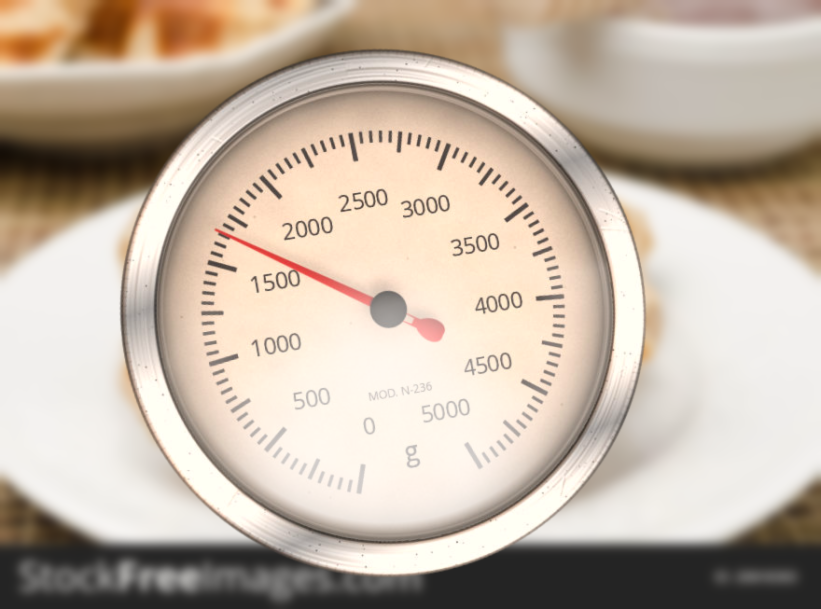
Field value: 1650
